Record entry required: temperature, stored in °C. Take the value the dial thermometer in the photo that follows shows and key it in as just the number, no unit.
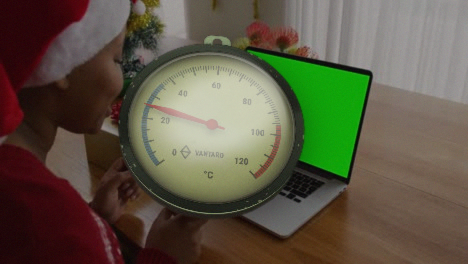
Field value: 25
